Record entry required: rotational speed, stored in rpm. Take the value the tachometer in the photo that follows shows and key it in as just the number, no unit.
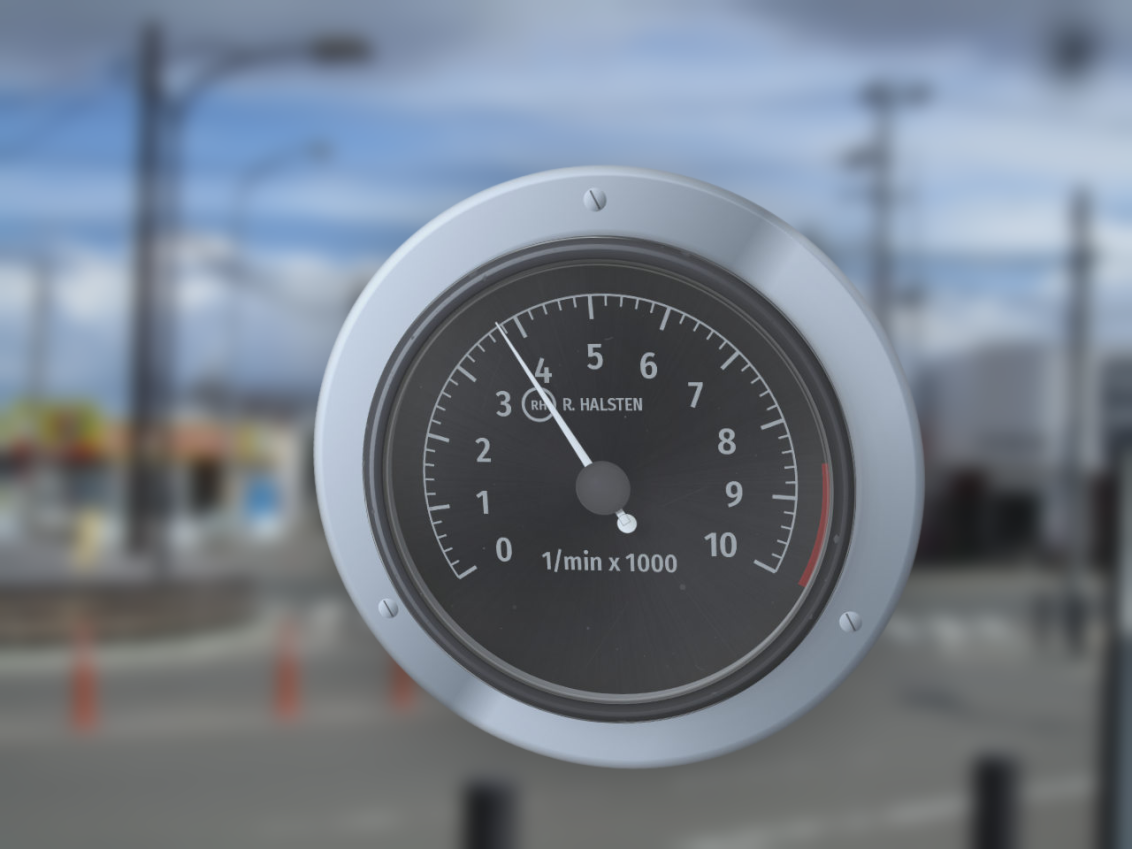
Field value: 3800
